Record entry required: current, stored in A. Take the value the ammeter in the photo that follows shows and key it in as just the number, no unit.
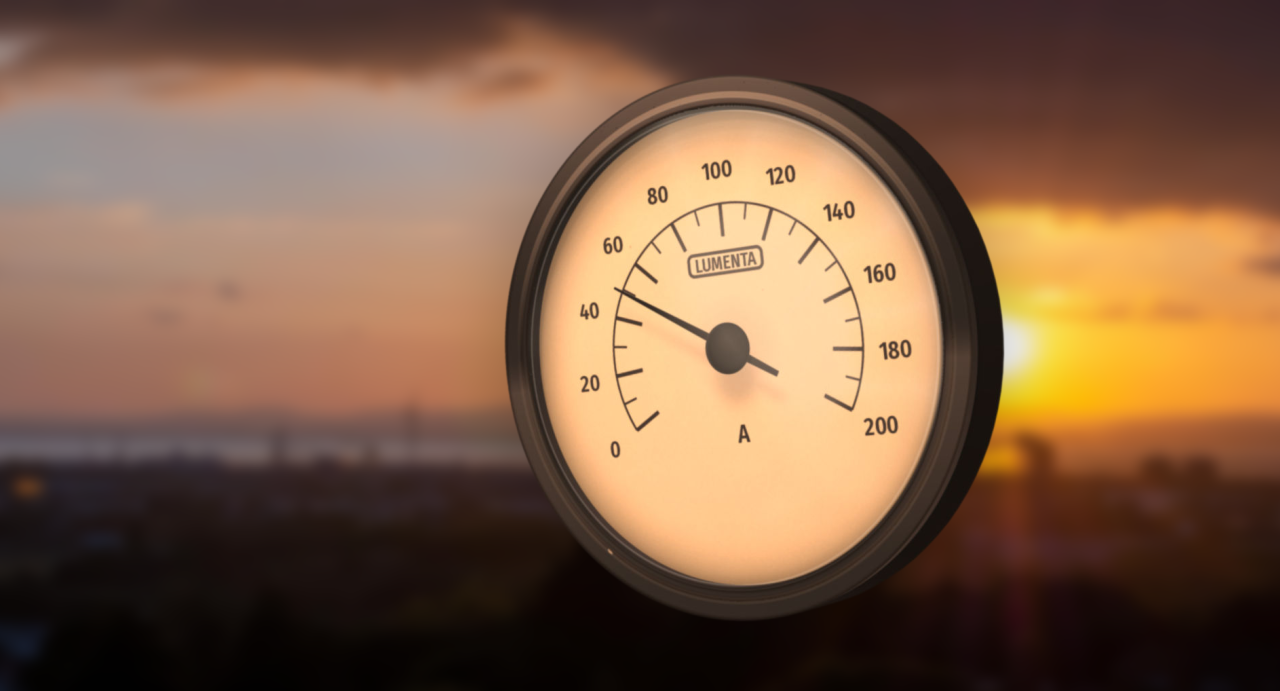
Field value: 50
